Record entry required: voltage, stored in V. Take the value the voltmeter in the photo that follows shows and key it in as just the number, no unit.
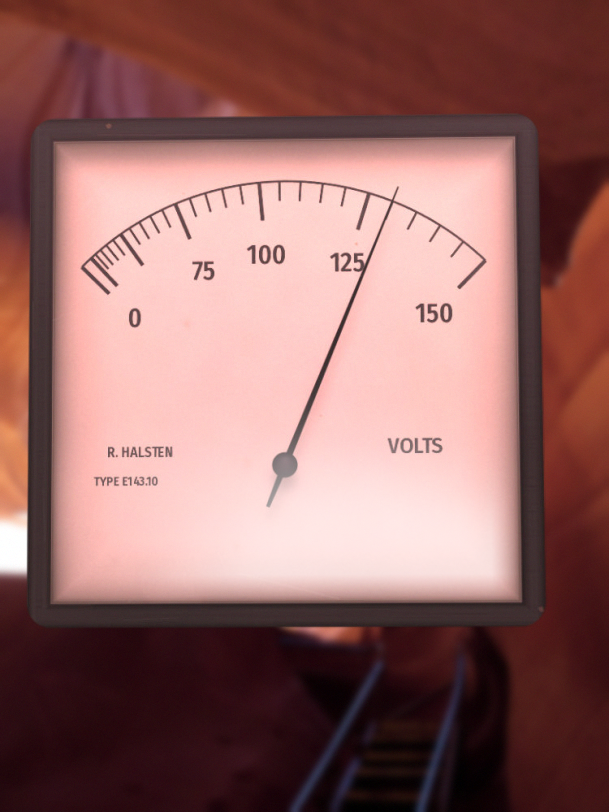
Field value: 130
